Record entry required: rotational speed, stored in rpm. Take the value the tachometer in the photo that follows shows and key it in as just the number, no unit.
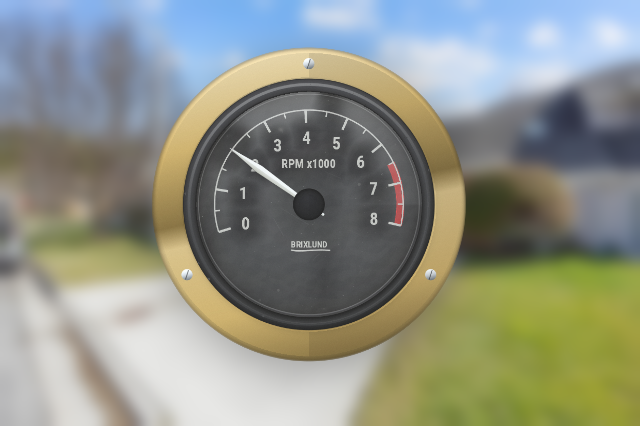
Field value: 2000
